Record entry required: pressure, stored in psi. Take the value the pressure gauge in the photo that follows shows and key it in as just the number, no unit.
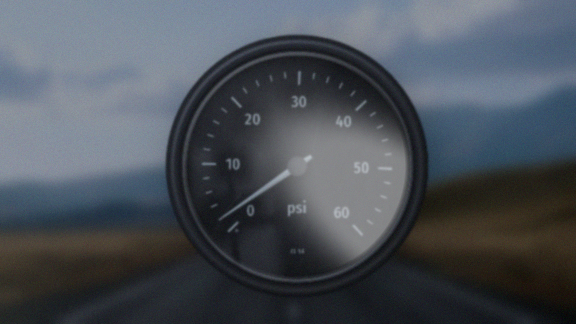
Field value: 2
